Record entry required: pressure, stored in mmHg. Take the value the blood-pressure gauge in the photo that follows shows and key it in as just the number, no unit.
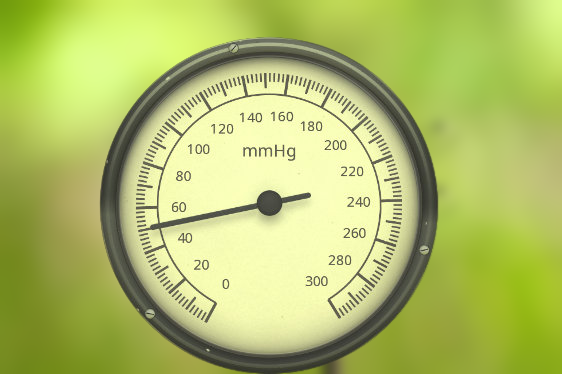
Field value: 50
